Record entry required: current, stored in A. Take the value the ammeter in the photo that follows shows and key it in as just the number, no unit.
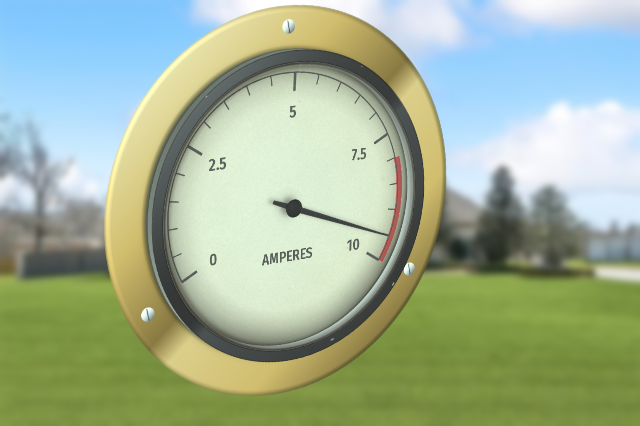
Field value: 9.5
